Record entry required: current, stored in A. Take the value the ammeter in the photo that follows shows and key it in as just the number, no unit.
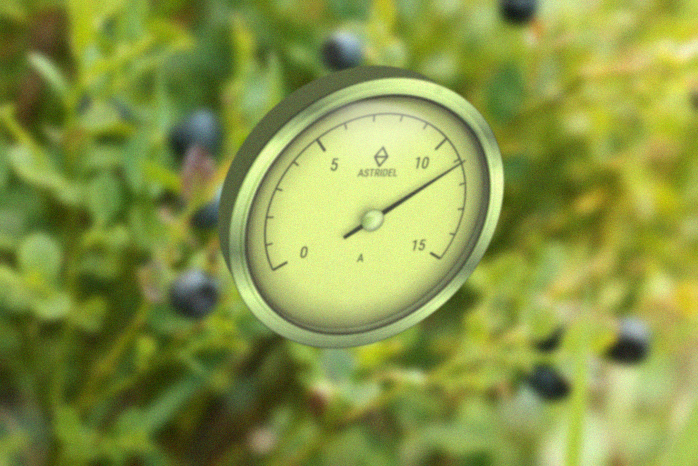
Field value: 11
